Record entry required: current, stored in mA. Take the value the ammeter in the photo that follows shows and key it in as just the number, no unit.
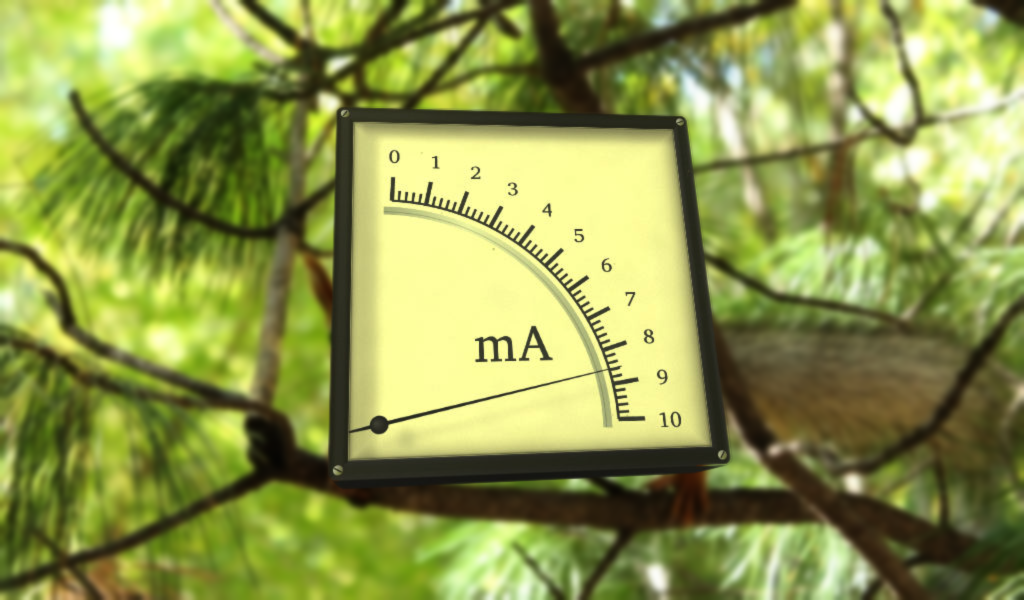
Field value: 8.6
